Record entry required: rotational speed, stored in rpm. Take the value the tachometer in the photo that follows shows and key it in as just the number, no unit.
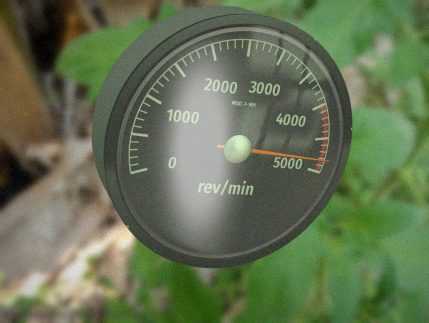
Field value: 4800
